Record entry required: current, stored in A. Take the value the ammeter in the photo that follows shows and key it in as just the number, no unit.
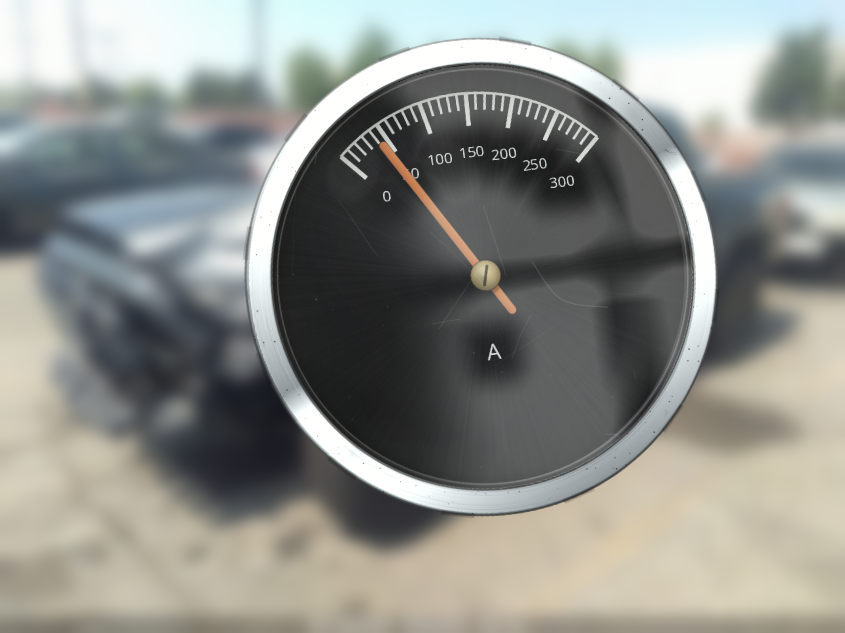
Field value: 40
